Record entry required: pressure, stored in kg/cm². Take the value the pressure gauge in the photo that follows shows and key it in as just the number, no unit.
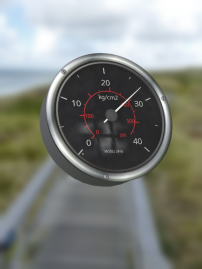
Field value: 27.5
